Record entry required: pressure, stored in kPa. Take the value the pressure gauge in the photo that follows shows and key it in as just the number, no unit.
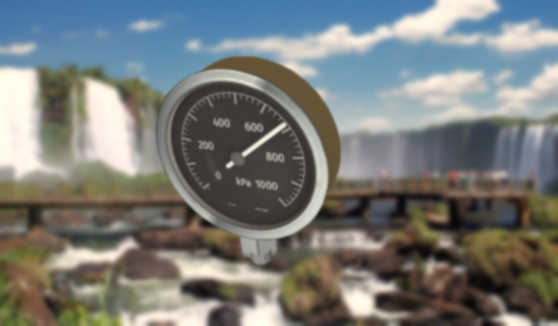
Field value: 680
